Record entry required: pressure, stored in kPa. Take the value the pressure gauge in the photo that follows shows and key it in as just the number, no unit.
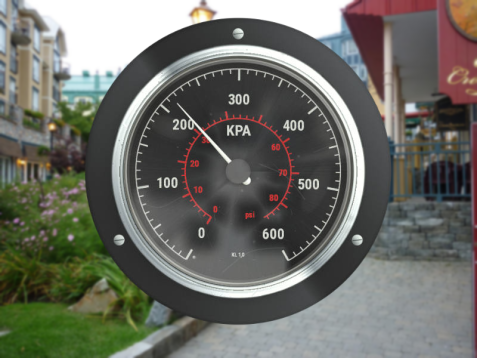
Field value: 215
